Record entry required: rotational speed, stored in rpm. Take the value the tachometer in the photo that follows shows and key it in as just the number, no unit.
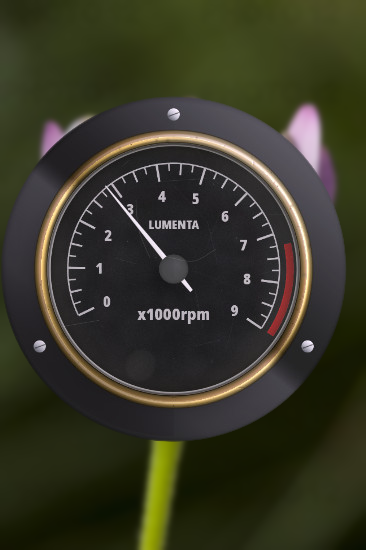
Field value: 2875
